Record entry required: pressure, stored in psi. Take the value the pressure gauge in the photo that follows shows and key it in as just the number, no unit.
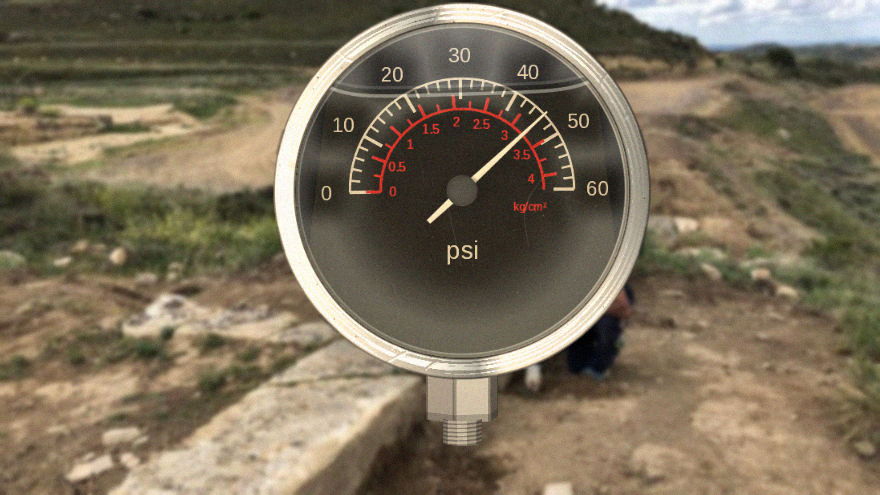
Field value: 46
